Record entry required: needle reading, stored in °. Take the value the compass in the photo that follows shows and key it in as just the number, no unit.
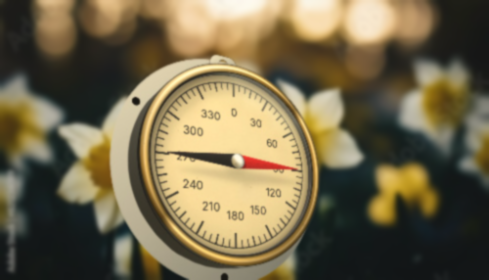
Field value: 90
